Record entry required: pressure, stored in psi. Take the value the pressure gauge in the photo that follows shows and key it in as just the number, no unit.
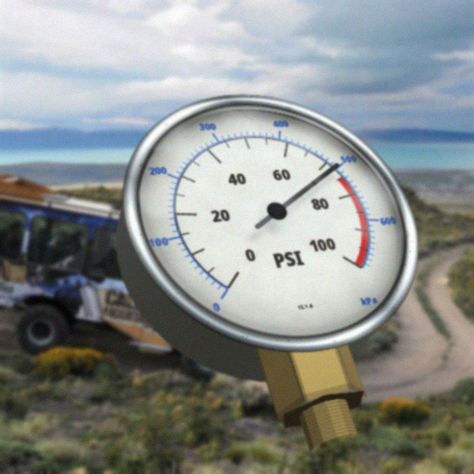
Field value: 72.5
